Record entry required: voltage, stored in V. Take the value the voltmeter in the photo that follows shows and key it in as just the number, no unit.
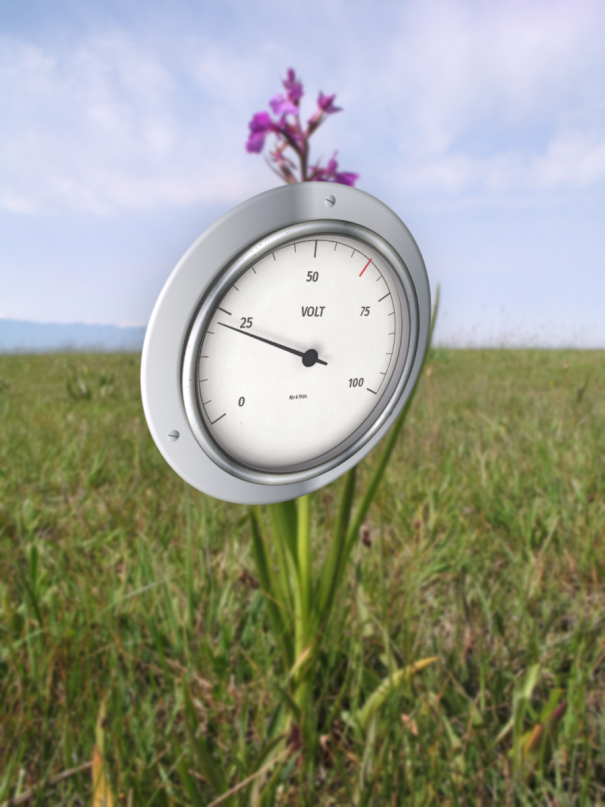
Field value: 22.5
